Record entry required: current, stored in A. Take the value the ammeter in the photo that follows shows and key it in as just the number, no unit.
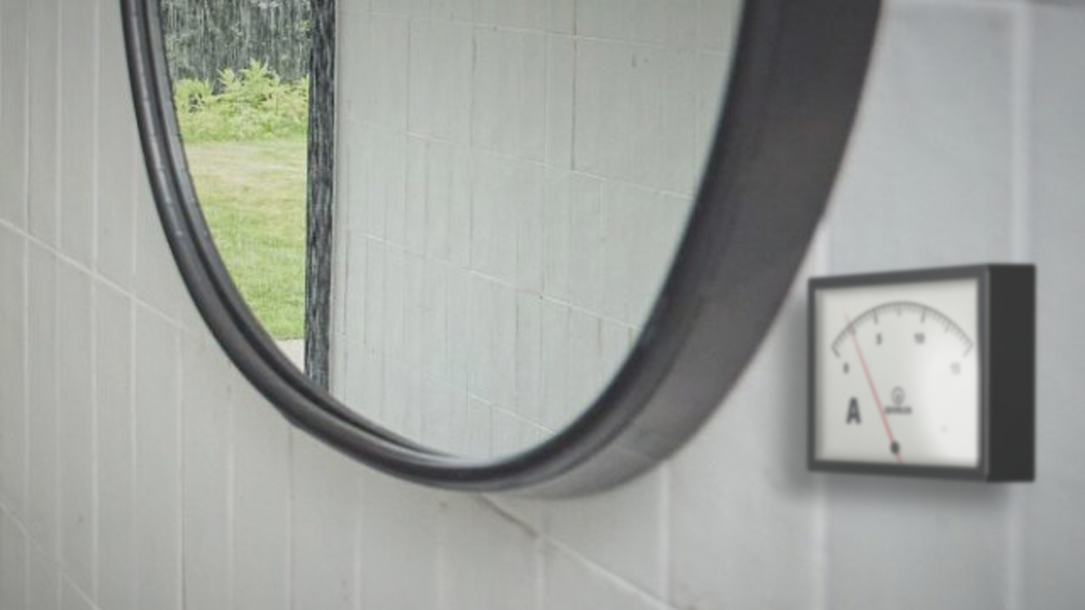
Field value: 2.5
